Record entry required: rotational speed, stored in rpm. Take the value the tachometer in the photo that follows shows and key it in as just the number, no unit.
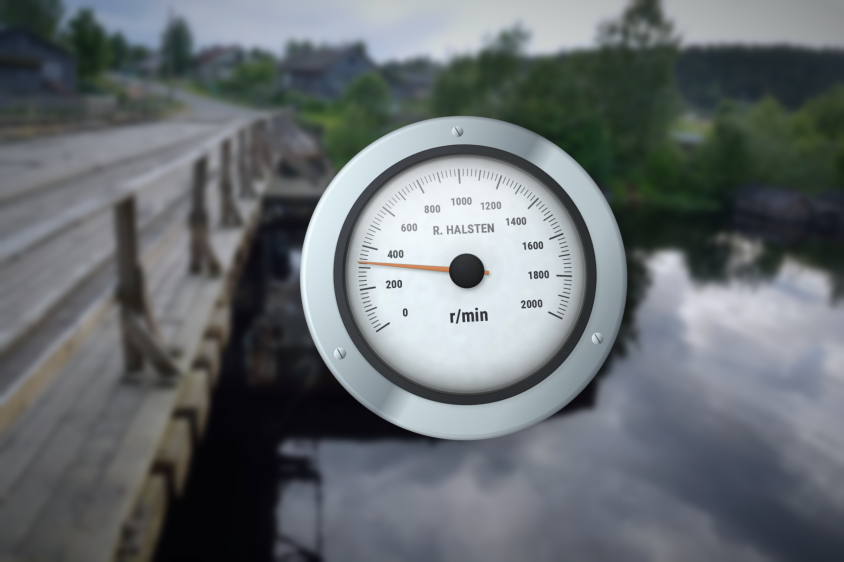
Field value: 320
